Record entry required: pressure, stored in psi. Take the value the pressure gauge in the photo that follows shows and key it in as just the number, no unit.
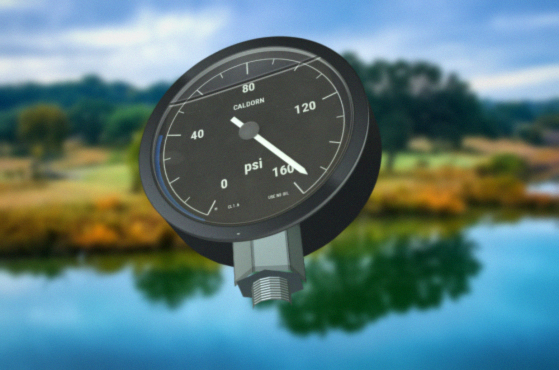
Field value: 155
